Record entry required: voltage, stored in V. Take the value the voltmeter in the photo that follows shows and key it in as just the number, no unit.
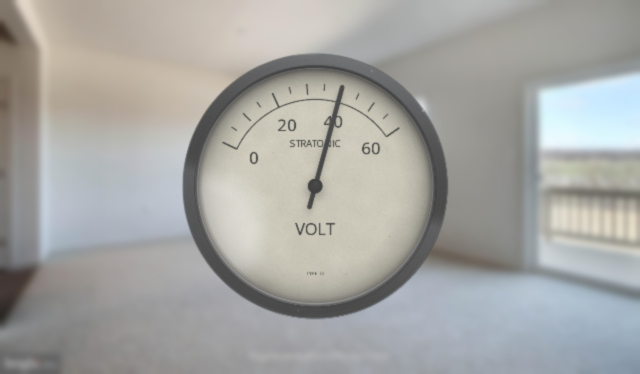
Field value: 40
